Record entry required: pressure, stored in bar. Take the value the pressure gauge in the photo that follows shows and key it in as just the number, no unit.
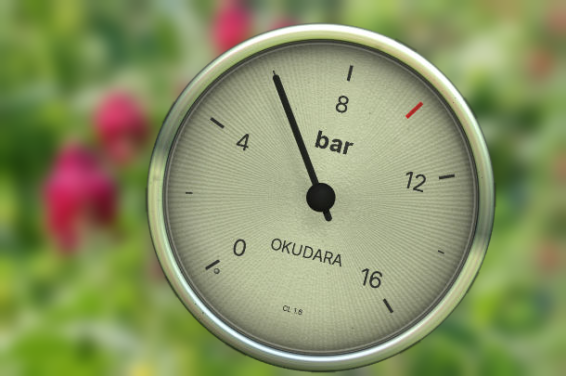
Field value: 6
